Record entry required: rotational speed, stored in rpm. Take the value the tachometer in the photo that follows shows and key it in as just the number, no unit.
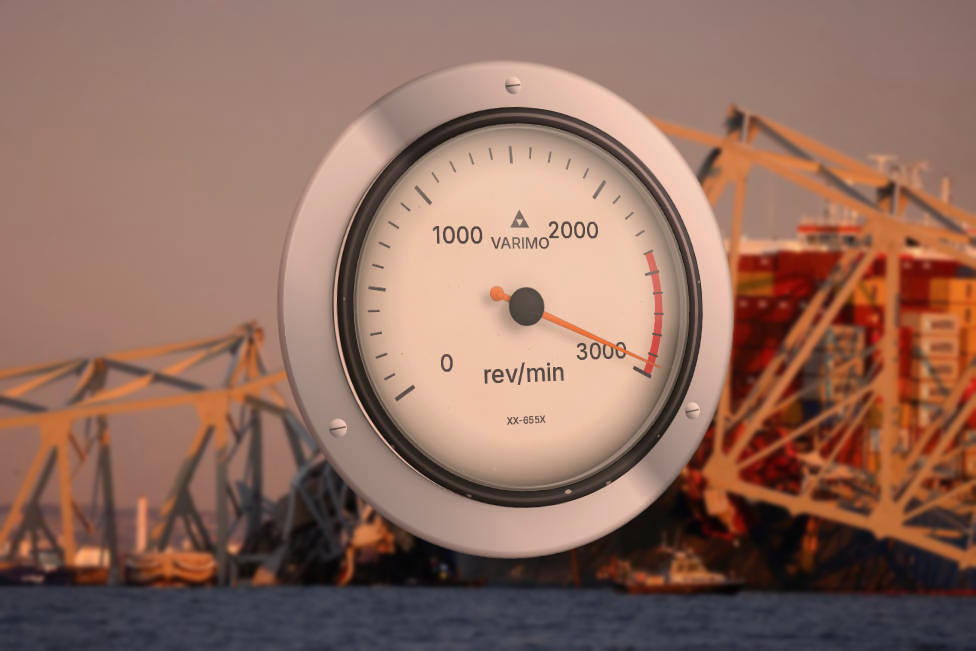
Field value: 2950
